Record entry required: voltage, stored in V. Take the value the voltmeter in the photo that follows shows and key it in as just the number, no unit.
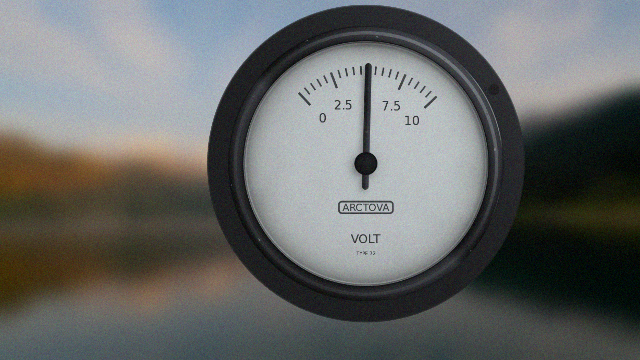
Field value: 5
